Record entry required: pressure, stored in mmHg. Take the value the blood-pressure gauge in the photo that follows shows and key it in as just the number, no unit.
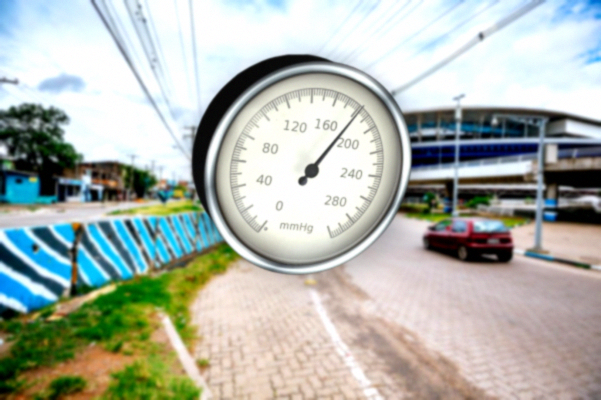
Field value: 180
